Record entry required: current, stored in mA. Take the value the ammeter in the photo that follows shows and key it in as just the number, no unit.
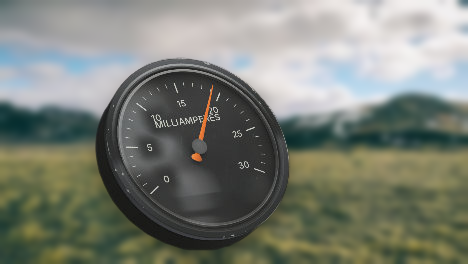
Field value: 19
